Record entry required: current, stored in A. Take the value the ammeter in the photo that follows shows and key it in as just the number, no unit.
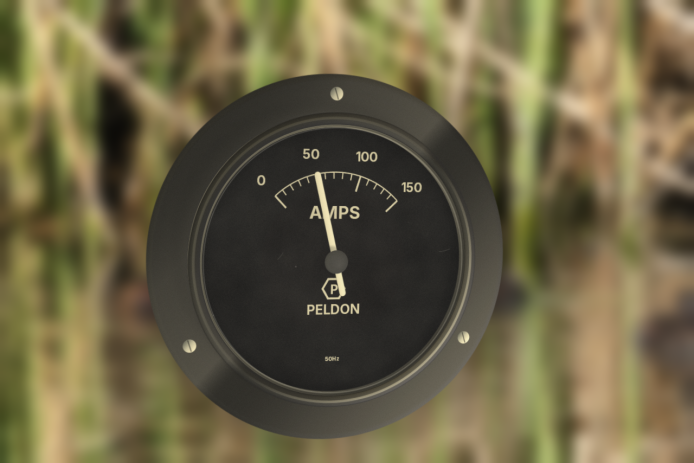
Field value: 50
